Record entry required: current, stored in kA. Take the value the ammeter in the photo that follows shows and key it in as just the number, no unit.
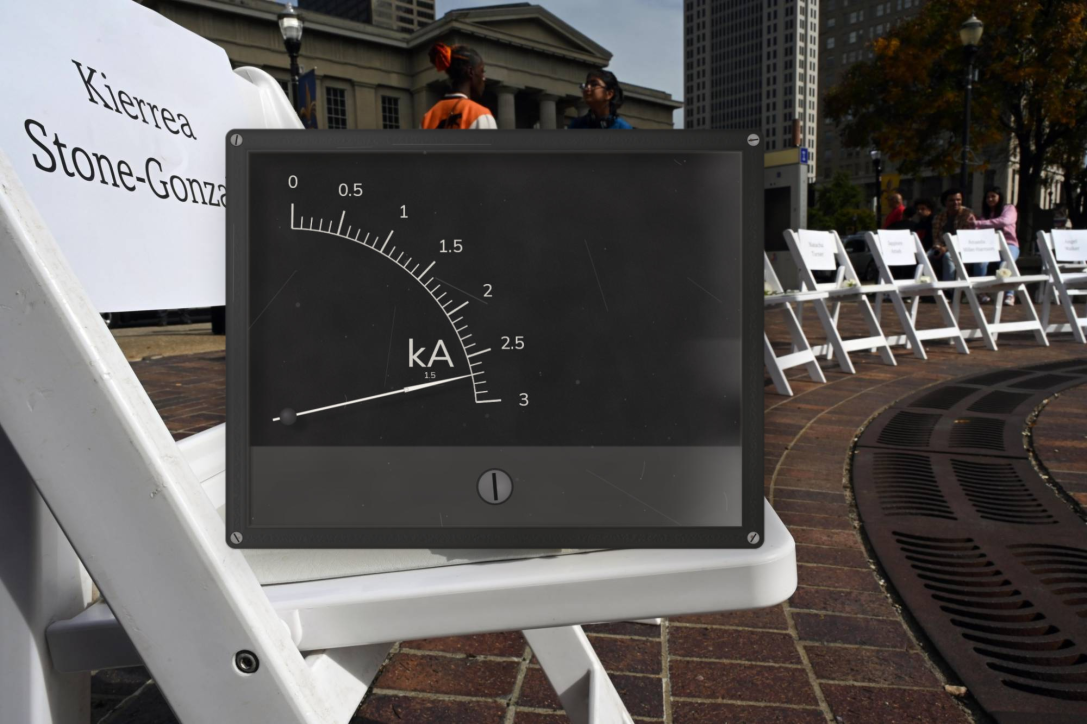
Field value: 2.7
